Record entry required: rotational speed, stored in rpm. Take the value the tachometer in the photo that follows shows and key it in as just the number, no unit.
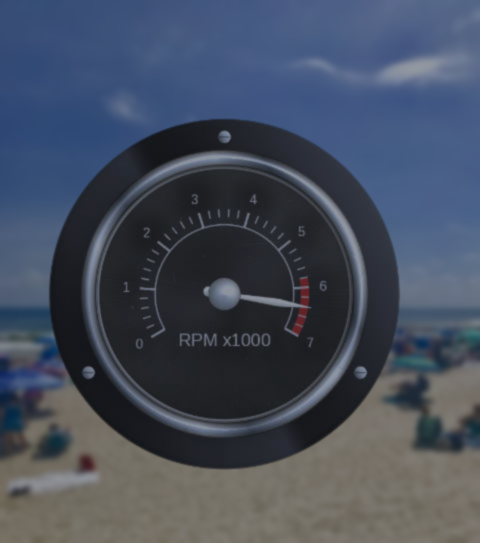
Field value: 6400
